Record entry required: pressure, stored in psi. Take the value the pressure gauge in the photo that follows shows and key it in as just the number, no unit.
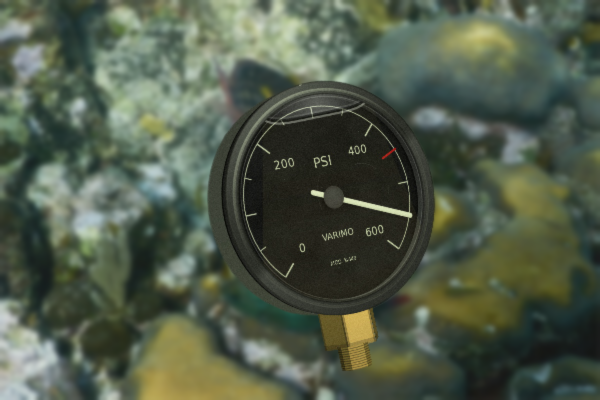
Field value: 550
